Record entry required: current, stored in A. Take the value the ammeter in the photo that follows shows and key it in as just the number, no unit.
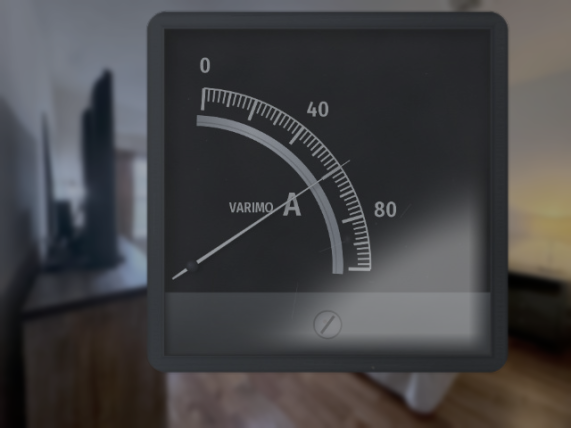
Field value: 60
